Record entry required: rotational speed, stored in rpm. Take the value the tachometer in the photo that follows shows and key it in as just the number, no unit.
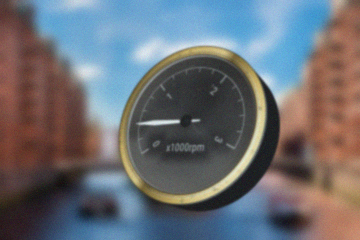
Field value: 400
